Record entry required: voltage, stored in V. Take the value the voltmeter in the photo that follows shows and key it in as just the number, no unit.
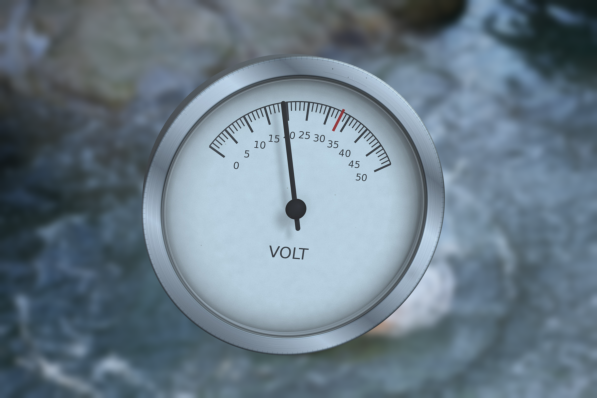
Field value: 19
